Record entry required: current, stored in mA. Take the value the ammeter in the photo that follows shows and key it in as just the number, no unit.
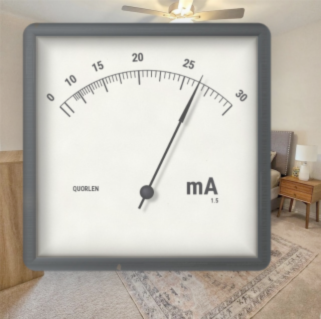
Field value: 26.5
